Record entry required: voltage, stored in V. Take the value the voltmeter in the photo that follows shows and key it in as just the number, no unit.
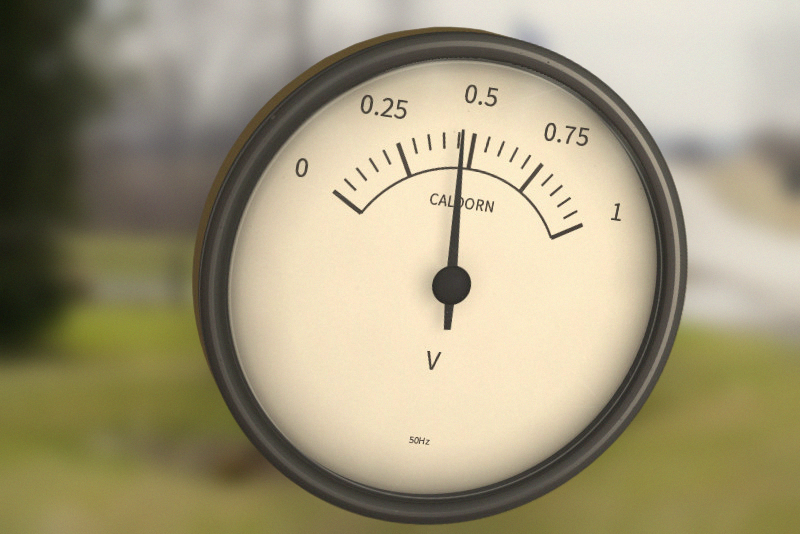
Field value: 0.45
